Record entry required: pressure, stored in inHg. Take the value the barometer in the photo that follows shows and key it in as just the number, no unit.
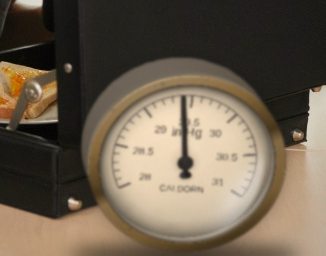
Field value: 29.4
